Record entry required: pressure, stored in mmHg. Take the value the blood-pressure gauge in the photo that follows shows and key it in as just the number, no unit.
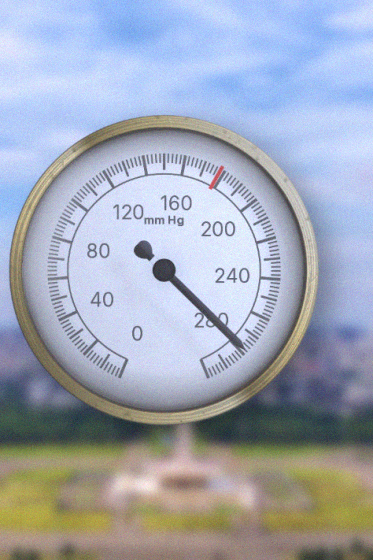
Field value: 278
